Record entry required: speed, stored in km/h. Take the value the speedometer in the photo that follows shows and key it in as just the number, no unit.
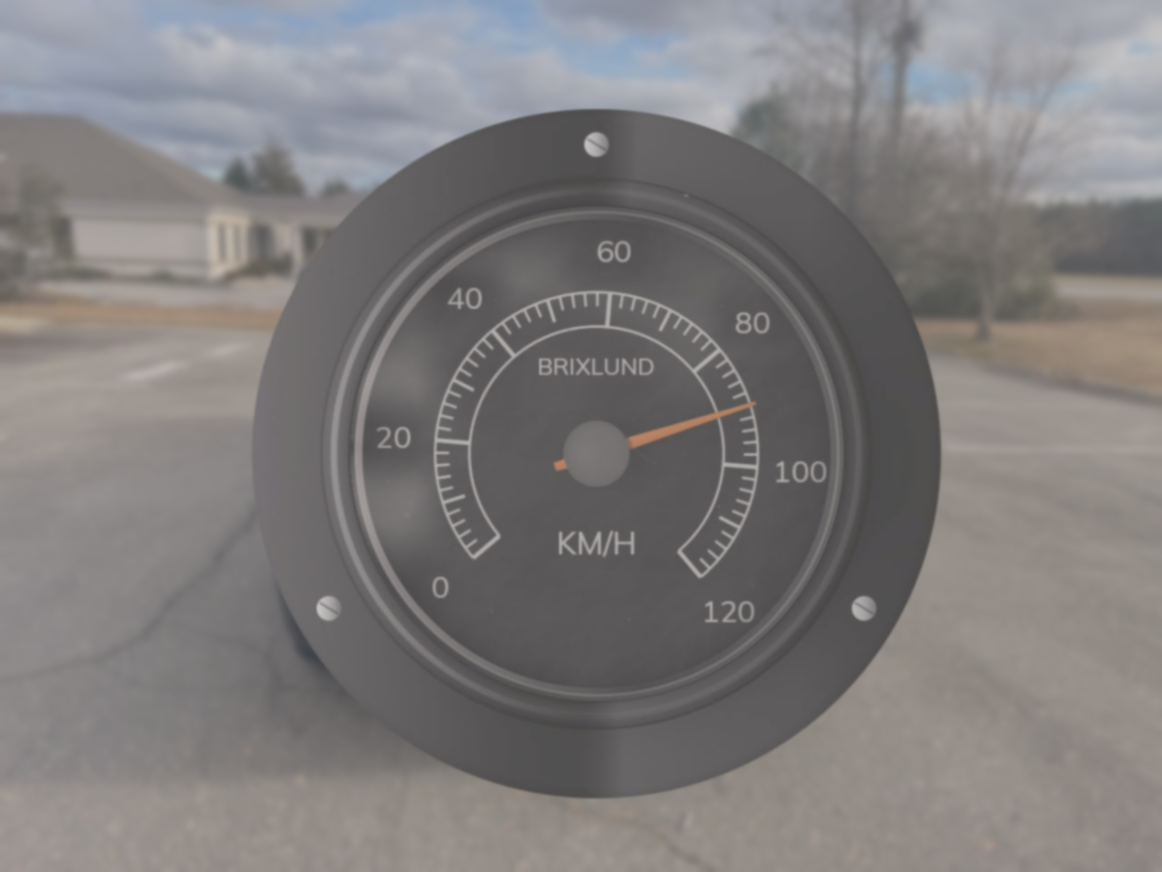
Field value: 90
